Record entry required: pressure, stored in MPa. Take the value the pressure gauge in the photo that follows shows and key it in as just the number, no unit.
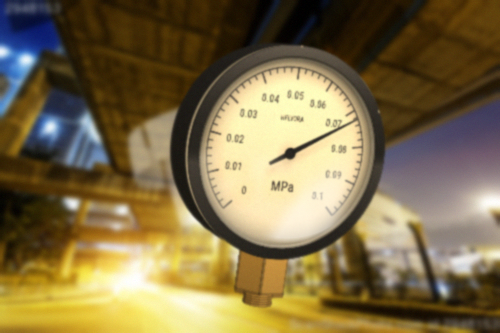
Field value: 0.072
